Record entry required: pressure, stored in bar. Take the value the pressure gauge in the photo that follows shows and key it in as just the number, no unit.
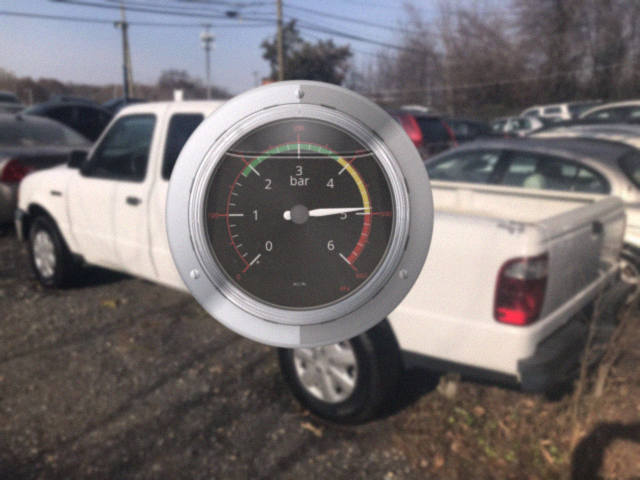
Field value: 4.9
